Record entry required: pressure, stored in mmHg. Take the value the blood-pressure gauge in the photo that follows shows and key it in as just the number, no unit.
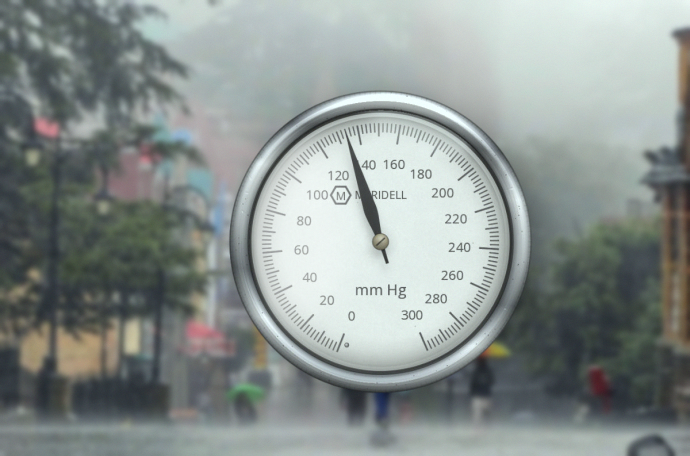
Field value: 134
